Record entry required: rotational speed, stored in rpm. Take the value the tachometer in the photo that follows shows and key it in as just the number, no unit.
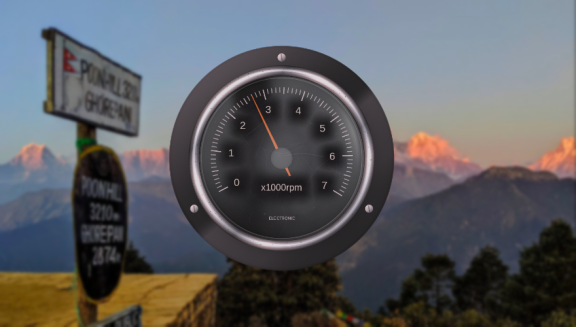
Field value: 2700
